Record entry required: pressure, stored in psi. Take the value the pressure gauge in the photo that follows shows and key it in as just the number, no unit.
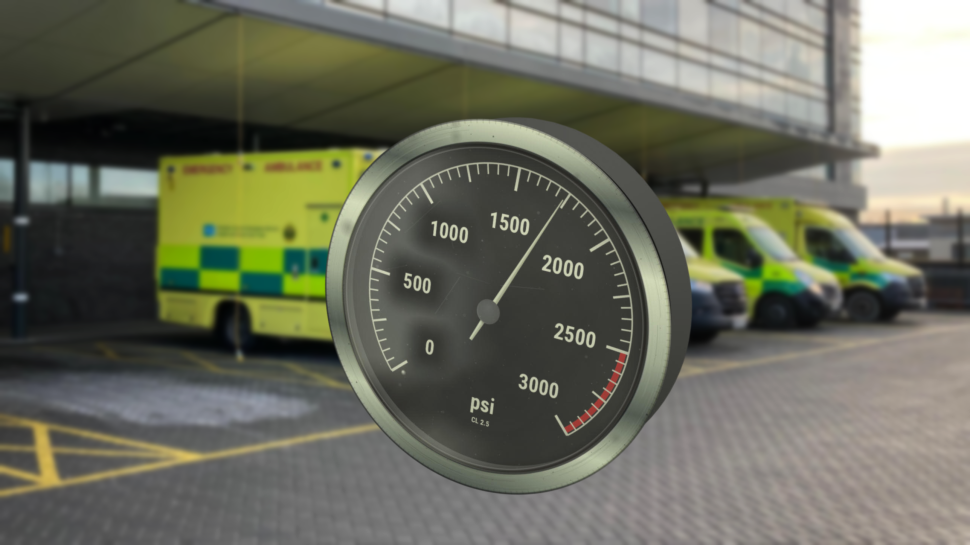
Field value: 1750
